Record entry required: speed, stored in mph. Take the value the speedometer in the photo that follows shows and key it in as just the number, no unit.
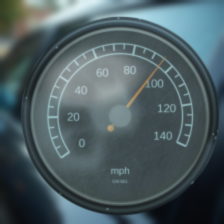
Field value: 95
